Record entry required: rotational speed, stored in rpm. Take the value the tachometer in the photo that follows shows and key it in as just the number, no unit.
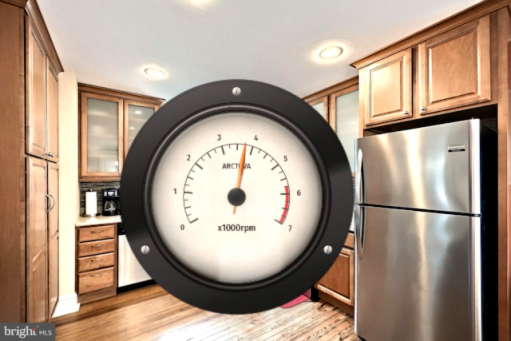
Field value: 3750
